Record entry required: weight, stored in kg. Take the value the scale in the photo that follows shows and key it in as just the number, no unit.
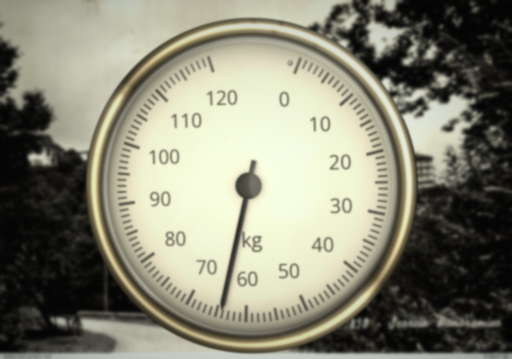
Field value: 64
